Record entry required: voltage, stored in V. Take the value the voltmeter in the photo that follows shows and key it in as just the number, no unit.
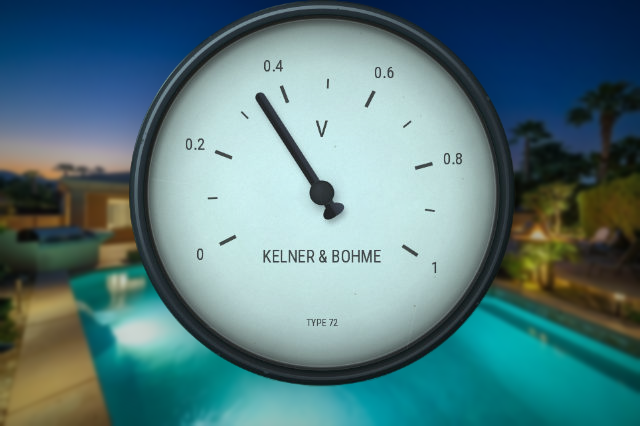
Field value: 0.35
